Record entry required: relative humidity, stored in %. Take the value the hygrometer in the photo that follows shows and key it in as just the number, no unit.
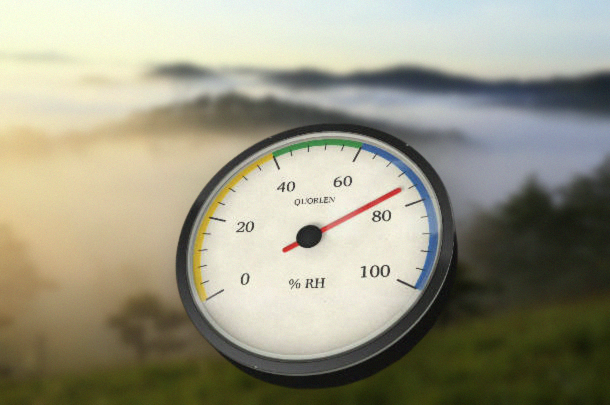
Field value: 76
